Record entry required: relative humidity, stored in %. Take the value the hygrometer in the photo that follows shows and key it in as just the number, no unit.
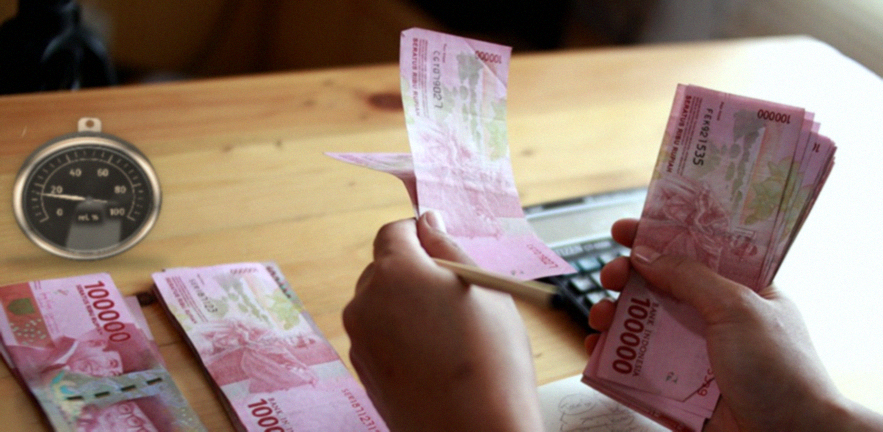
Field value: 16
